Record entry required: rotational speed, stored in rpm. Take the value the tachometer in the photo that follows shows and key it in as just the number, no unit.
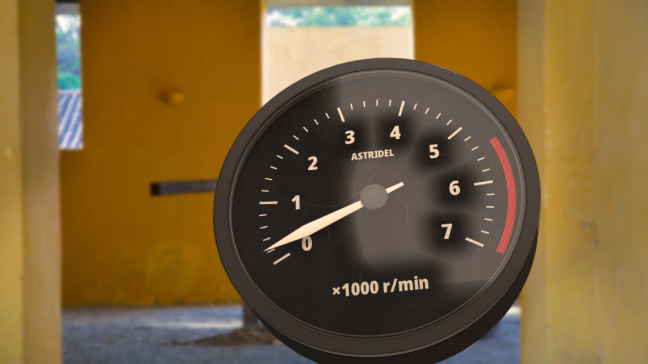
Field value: 200
